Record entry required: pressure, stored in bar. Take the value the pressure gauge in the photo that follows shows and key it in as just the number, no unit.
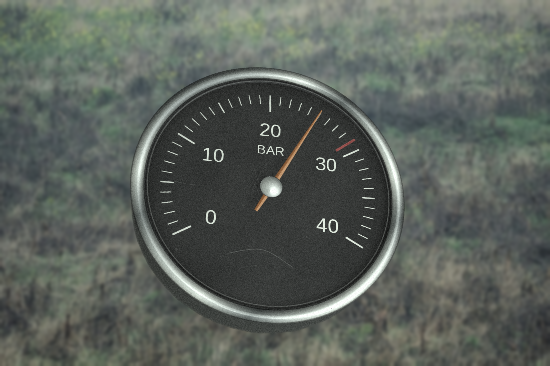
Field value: 25
